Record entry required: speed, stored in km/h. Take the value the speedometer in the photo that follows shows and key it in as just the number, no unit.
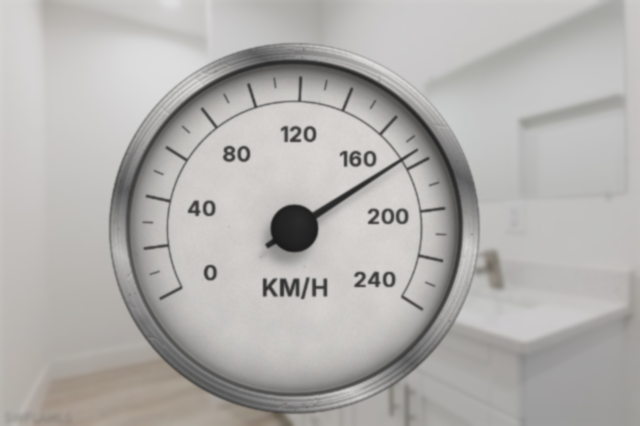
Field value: 175
